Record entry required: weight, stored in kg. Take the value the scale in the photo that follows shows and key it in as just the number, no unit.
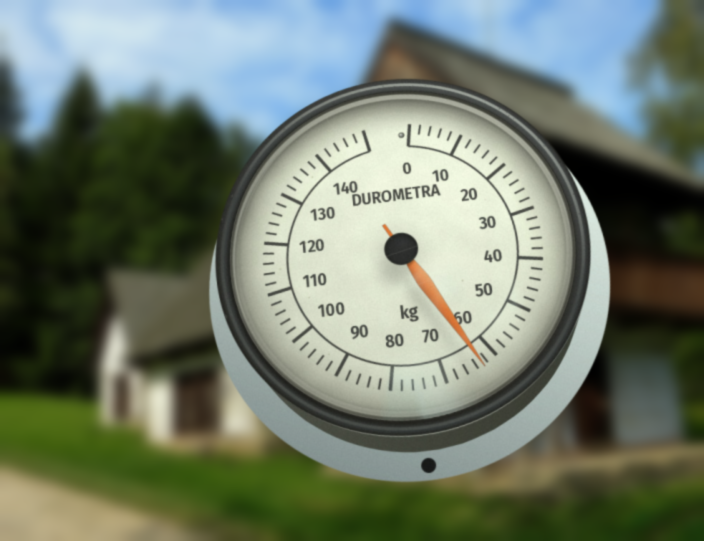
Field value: 63
